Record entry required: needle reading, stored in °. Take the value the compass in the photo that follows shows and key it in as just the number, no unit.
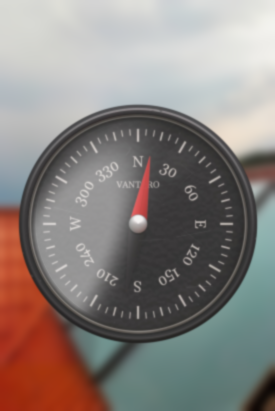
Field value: 10
